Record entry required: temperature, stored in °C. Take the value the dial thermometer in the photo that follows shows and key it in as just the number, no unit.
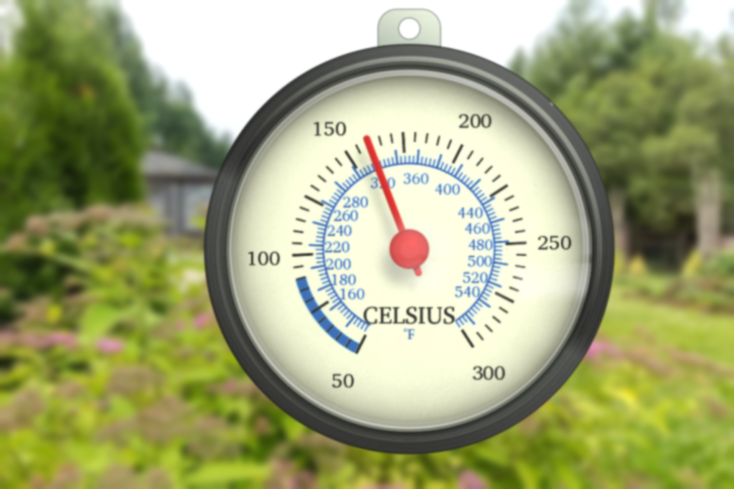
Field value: 160
